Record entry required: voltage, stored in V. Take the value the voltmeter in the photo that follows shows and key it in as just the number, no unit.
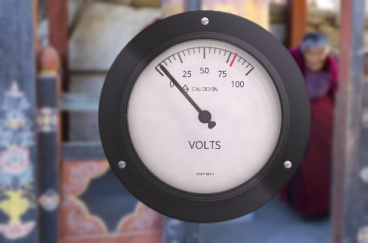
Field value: 5
